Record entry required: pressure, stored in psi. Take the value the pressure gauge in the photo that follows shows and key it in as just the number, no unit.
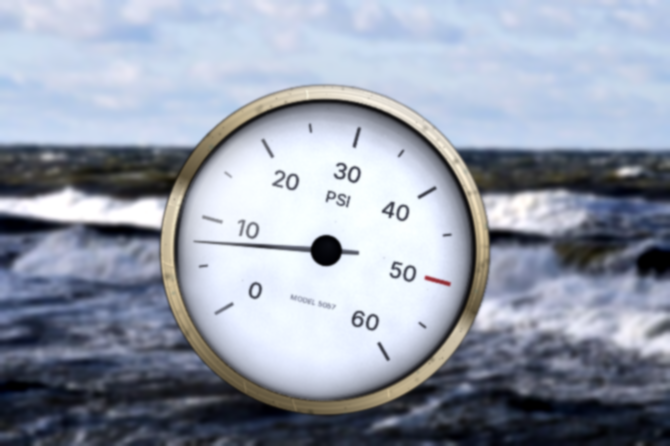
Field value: 7.5
